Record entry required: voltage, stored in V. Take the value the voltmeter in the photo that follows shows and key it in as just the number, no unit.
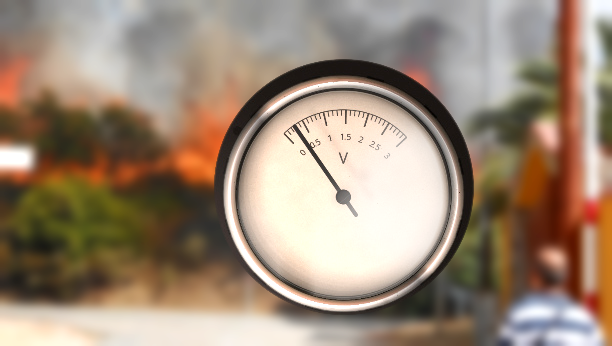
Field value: 0.3
